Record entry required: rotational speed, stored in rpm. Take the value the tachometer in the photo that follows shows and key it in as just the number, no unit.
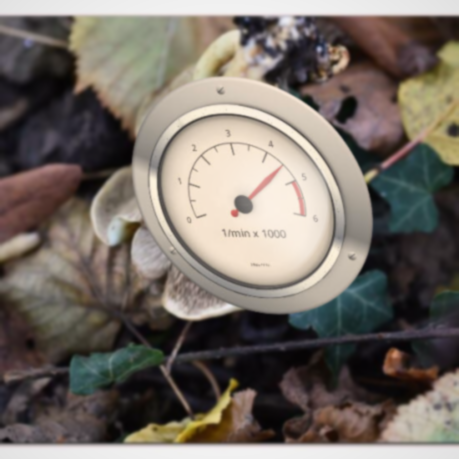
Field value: 4500
